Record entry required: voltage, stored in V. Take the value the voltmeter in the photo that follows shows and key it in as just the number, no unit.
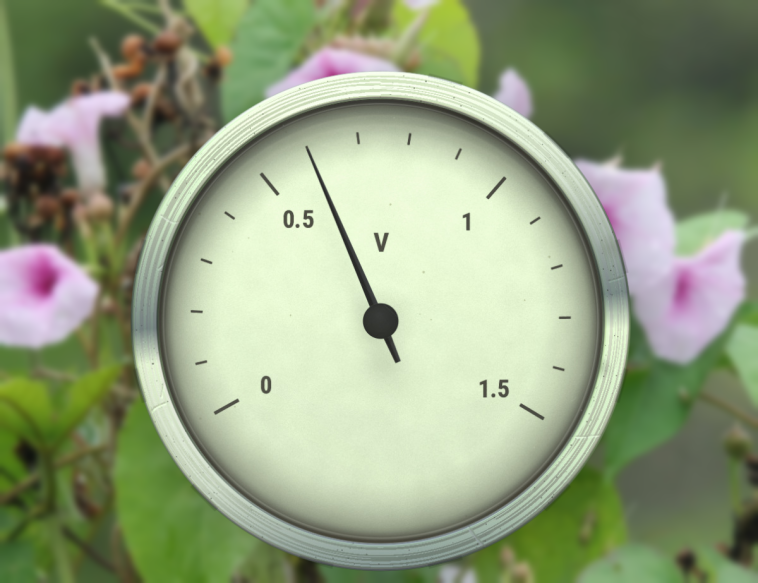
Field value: 0.6
